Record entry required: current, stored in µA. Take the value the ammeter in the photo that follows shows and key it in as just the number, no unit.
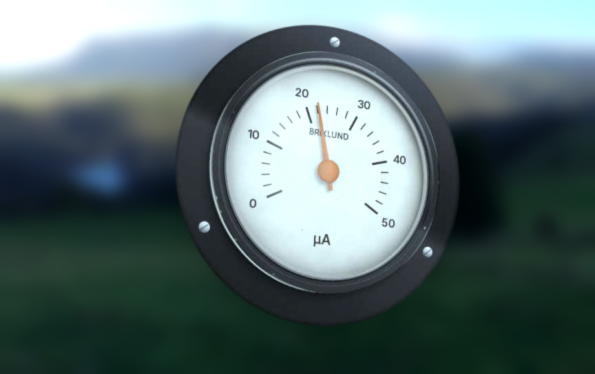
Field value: 22
